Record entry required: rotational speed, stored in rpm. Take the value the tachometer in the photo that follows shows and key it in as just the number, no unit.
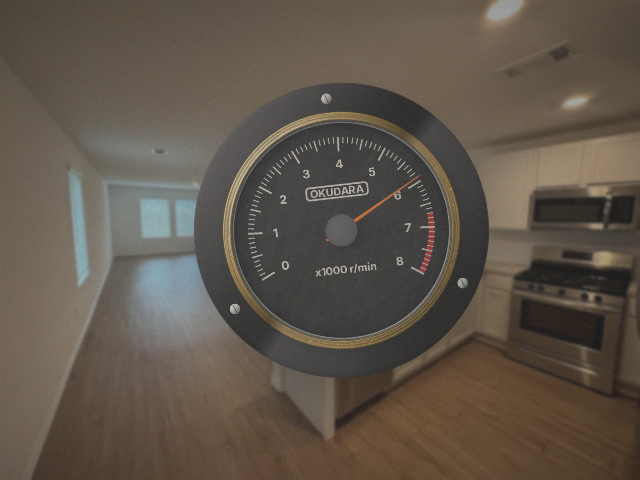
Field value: 5900
